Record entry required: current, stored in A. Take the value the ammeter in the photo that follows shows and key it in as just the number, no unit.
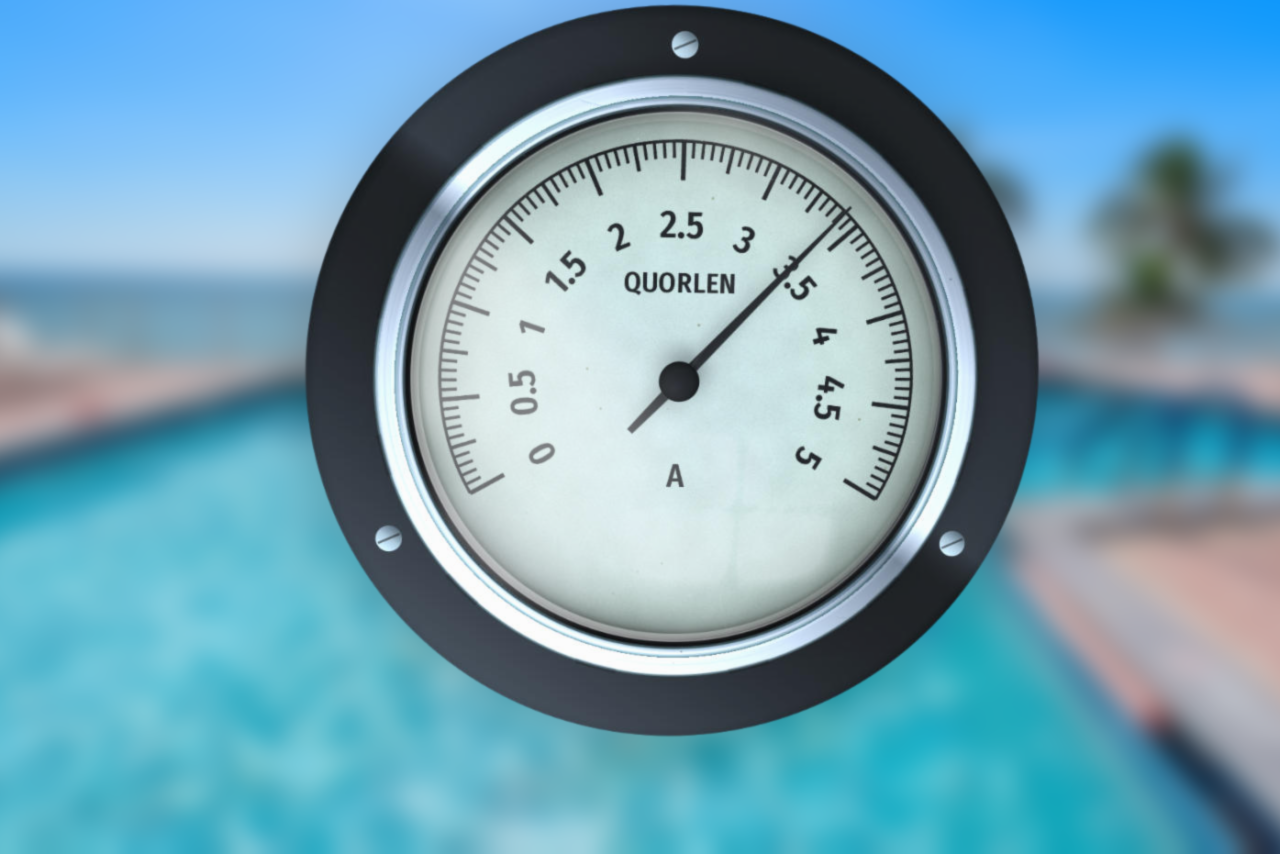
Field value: 3.4
